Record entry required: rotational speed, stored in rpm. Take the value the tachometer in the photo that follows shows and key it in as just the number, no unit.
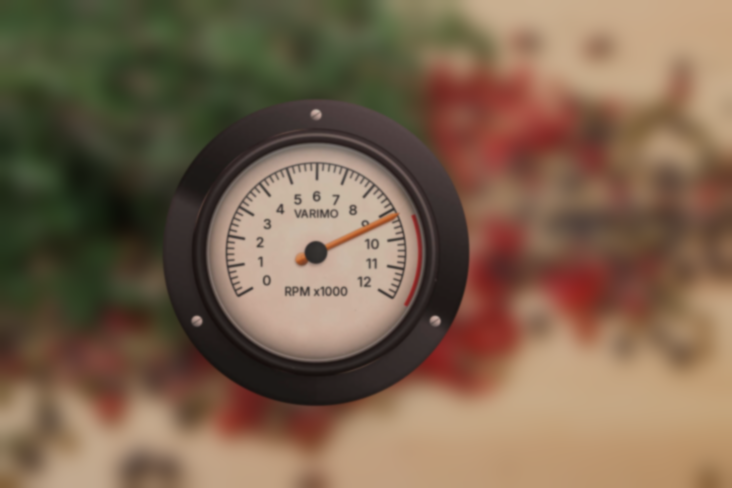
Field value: 9200
